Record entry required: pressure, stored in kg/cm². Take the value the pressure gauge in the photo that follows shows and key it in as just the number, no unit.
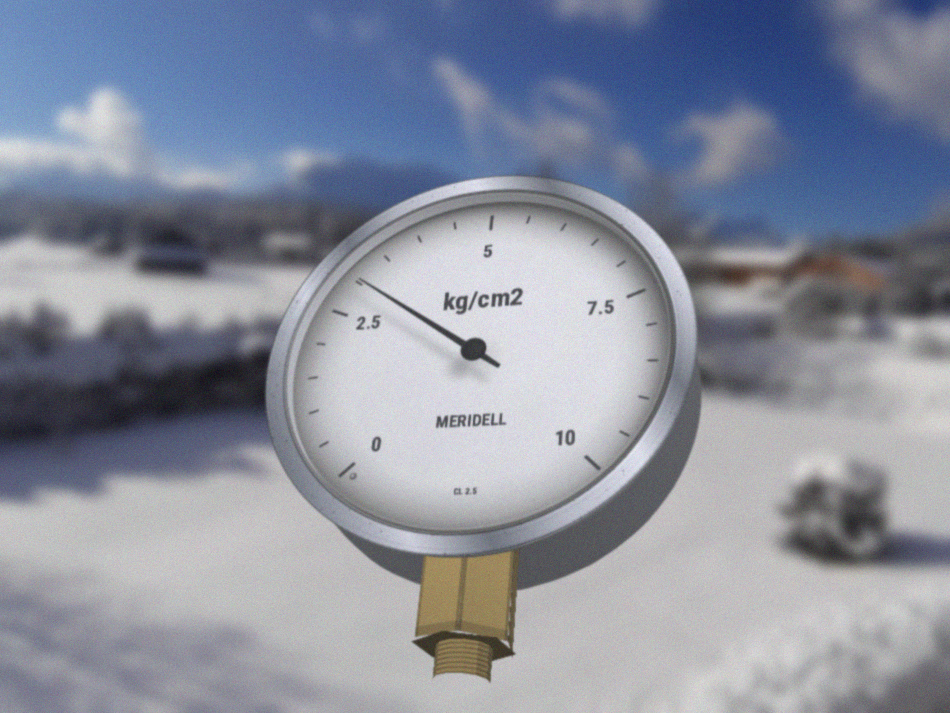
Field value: 3
